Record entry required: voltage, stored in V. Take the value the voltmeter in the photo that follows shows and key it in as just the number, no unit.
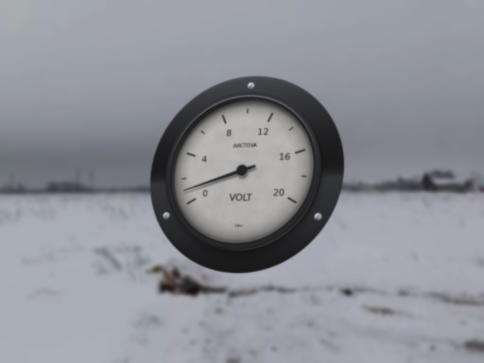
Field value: 1
